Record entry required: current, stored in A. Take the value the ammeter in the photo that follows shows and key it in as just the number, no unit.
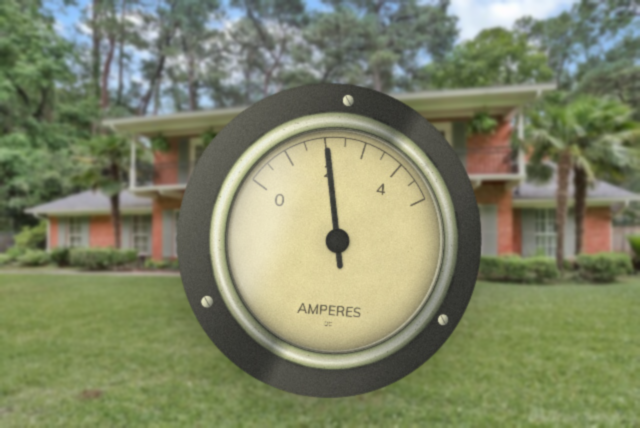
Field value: 2
